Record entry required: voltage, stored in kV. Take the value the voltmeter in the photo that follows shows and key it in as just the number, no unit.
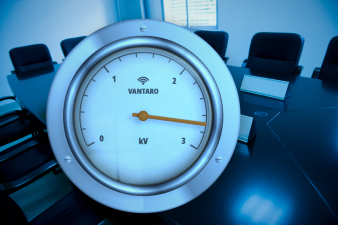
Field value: 2.7
